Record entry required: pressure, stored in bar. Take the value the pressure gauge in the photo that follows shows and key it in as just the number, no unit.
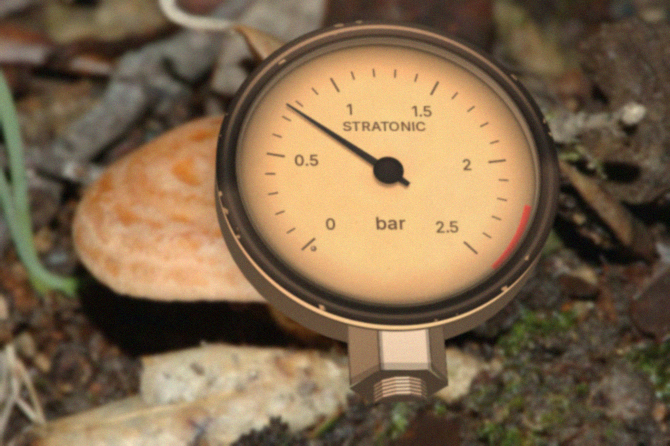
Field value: 0.75
